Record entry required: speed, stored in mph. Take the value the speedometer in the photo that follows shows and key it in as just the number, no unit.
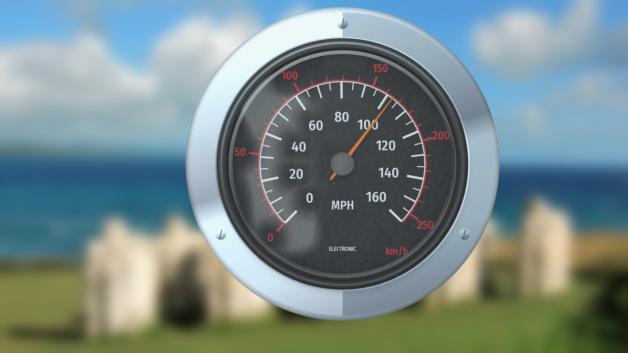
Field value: 102.5
